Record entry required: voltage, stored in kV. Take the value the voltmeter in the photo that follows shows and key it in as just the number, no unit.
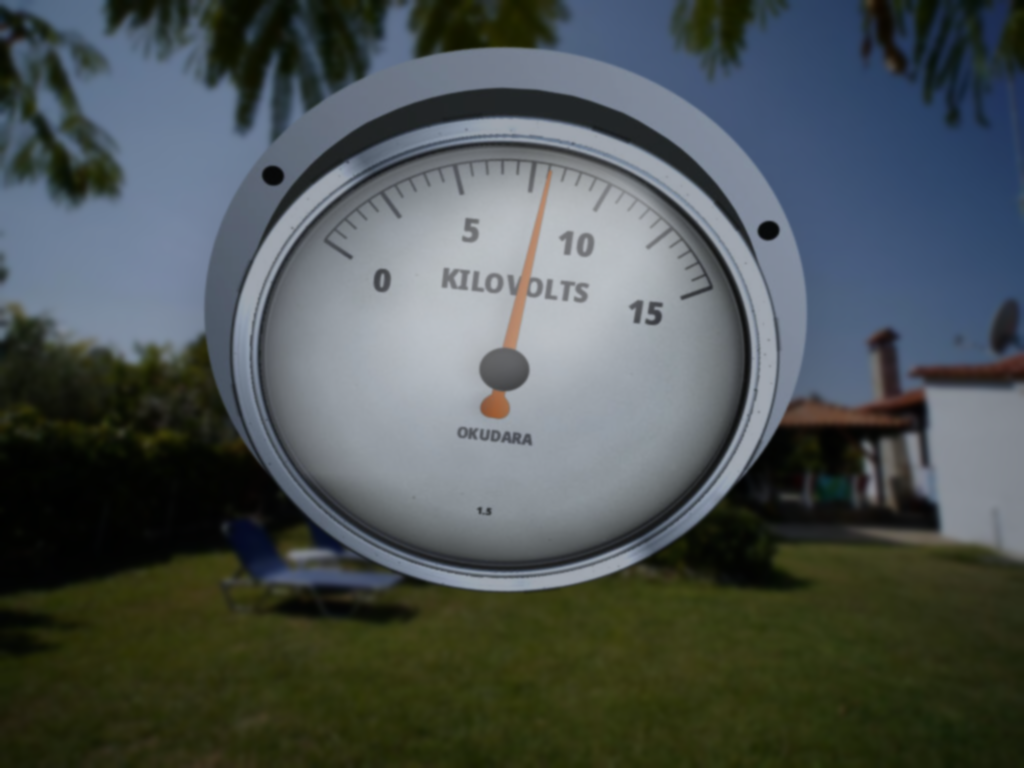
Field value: 8
